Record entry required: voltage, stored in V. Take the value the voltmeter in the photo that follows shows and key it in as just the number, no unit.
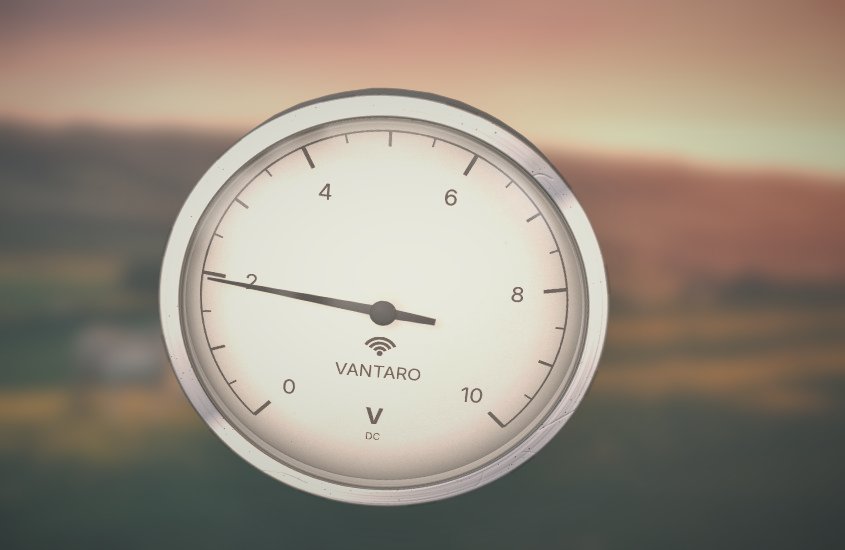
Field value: 2
